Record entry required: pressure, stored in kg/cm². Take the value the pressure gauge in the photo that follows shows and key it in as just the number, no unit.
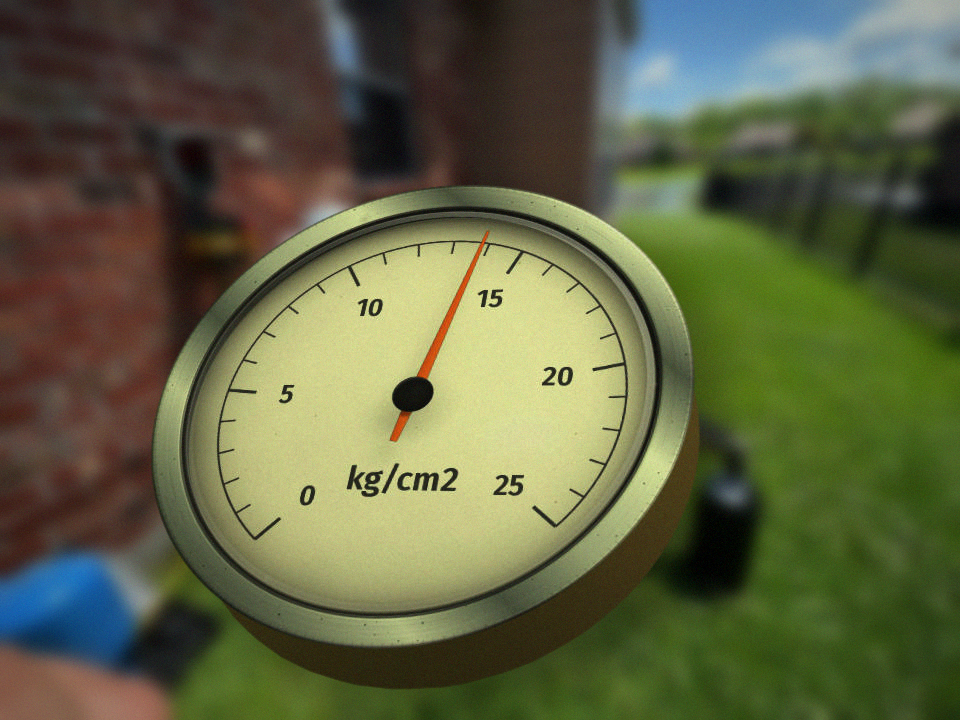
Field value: 14
